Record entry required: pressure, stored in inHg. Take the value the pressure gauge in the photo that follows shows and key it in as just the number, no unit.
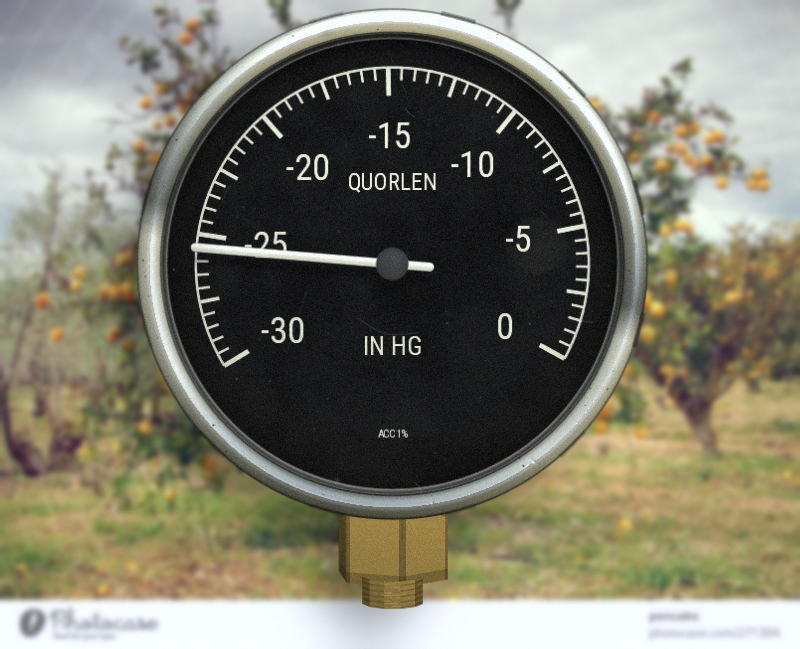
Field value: -25.5
